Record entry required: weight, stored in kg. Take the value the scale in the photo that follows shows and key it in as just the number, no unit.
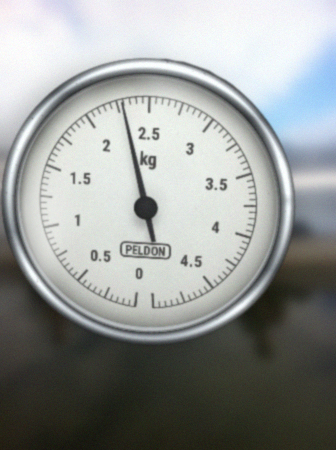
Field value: 2.3
